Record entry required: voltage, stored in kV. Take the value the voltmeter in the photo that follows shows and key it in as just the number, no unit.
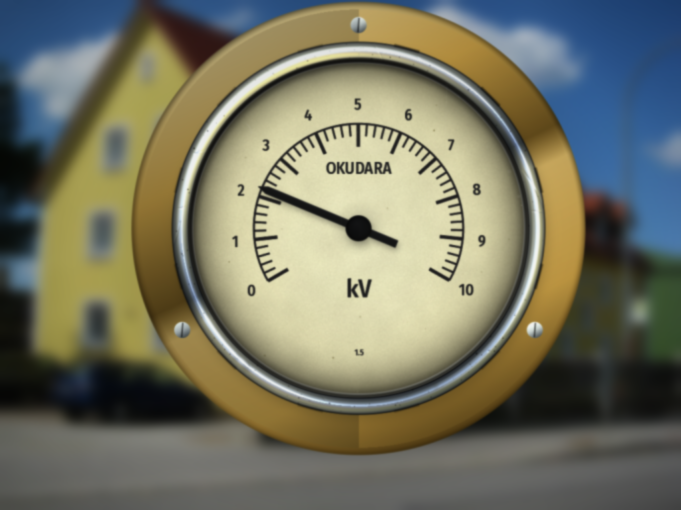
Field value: 2.2
